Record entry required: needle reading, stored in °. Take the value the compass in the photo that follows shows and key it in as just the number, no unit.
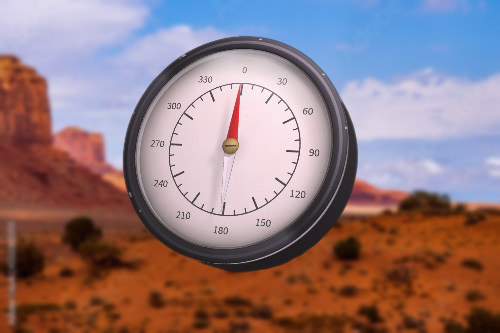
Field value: 0
